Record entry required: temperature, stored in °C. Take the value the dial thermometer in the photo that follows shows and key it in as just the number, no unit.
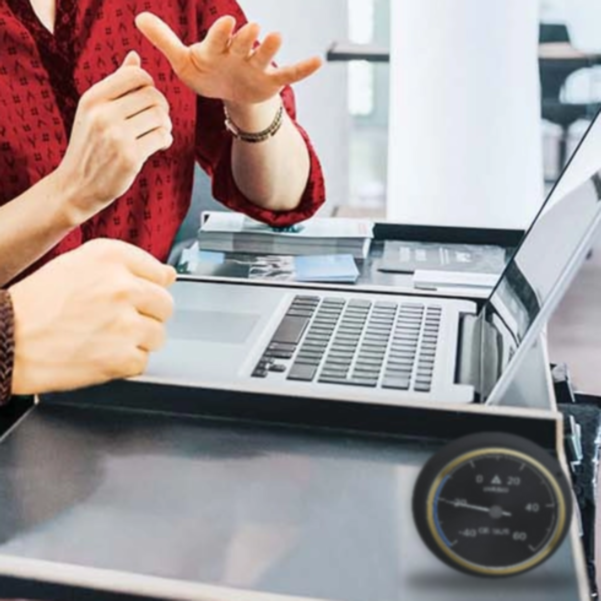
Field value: -20
